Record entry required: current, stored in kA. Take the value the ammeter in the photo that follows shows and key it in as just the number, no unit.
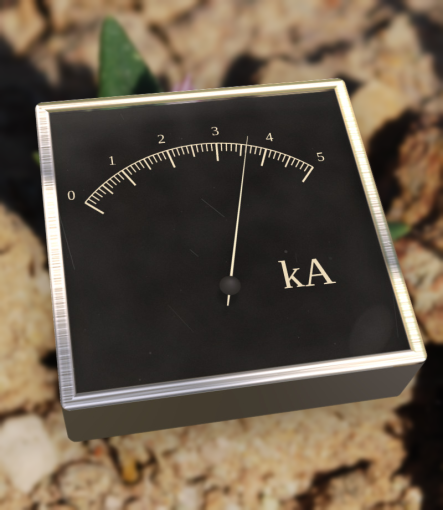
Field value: 3.6
